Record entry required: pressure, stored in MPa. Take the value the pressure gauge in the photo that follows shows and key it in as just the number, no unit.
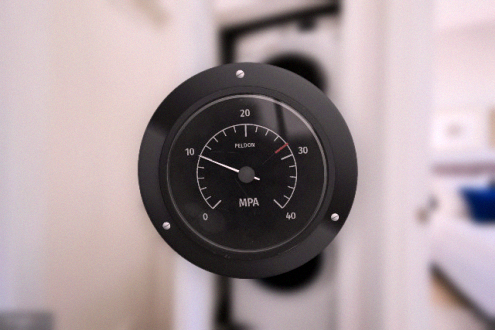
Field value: 10
